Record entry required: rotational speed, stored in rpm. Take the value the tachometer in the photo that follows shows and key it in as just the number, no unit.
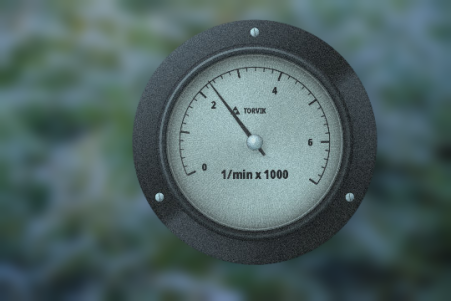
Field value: 2300
